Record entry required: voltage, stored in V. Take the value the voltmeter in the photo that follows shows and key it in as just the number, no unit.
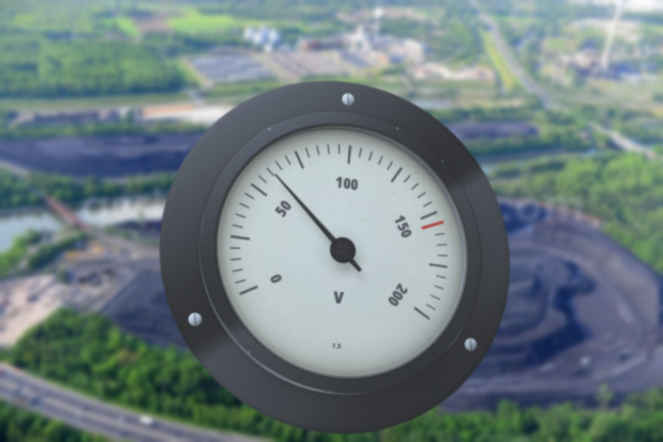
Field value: 60
